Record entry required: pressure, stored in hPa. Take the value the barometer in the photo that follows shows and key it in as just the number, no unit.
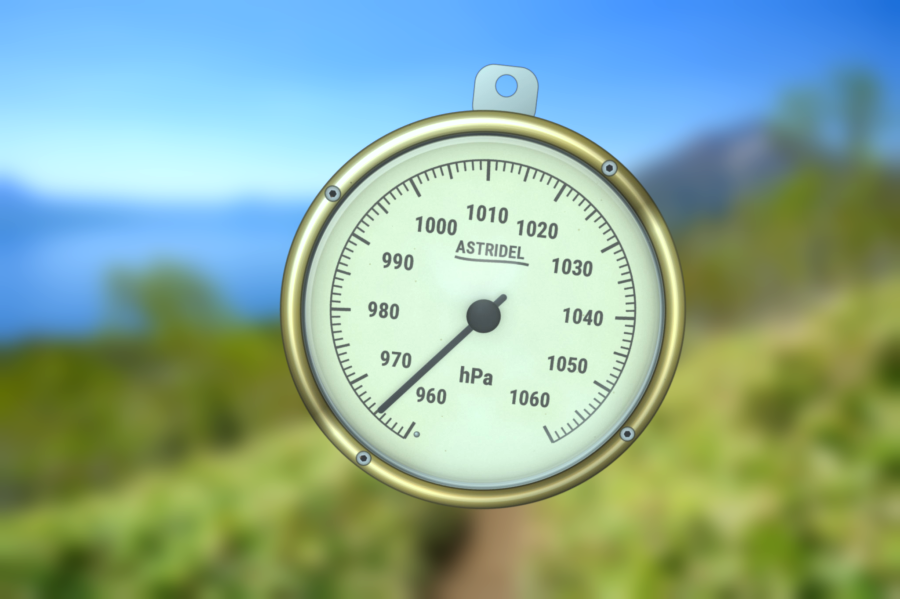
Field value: 965
